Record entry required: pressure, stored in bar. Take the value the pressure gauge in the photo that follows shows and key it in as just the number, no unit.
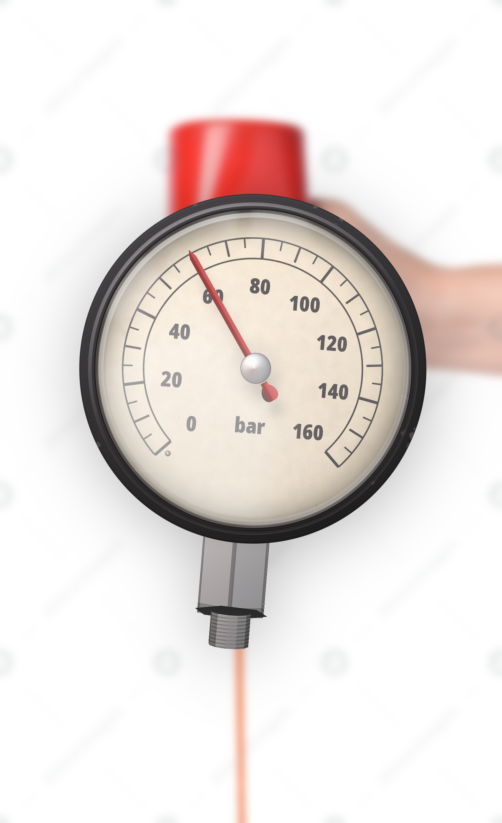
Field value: 60
